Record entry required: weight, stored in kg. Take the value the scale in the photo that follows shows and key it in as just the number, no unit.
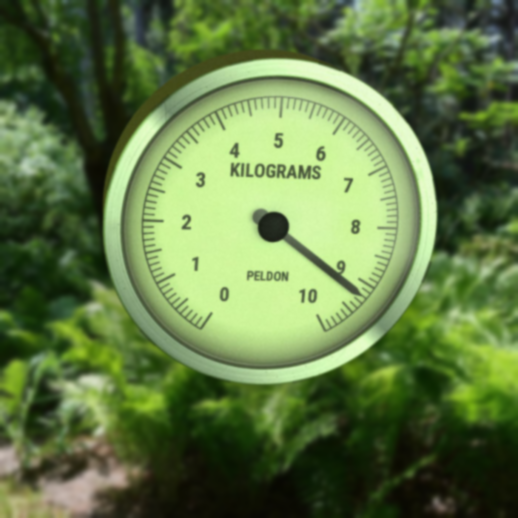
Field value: 9.2
